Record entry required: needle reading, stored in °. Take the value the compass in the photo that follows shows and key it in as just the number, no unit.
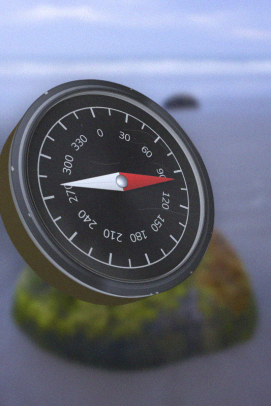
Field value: 97.5
